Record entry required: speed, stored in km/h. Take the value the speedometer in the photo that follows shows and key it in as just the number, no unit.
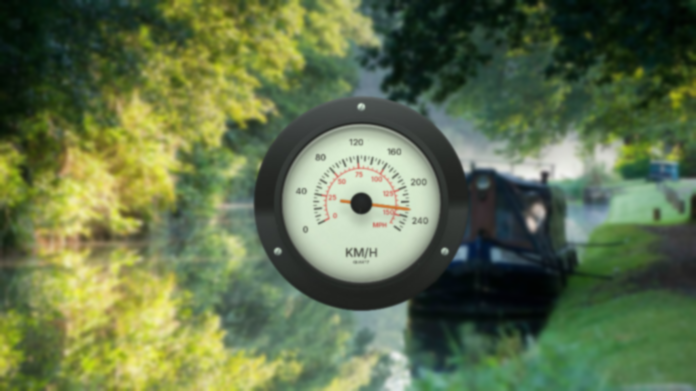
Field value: 230
